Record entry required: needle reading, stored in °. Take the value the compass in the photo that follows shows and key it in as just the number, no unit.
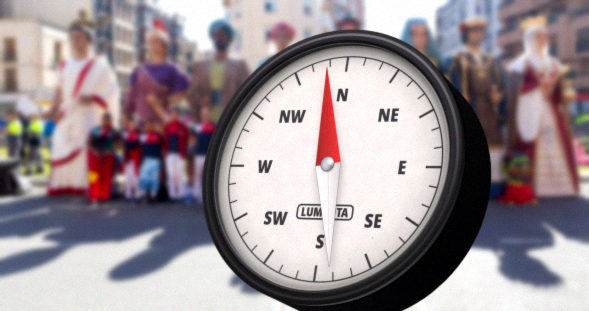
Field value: 350
